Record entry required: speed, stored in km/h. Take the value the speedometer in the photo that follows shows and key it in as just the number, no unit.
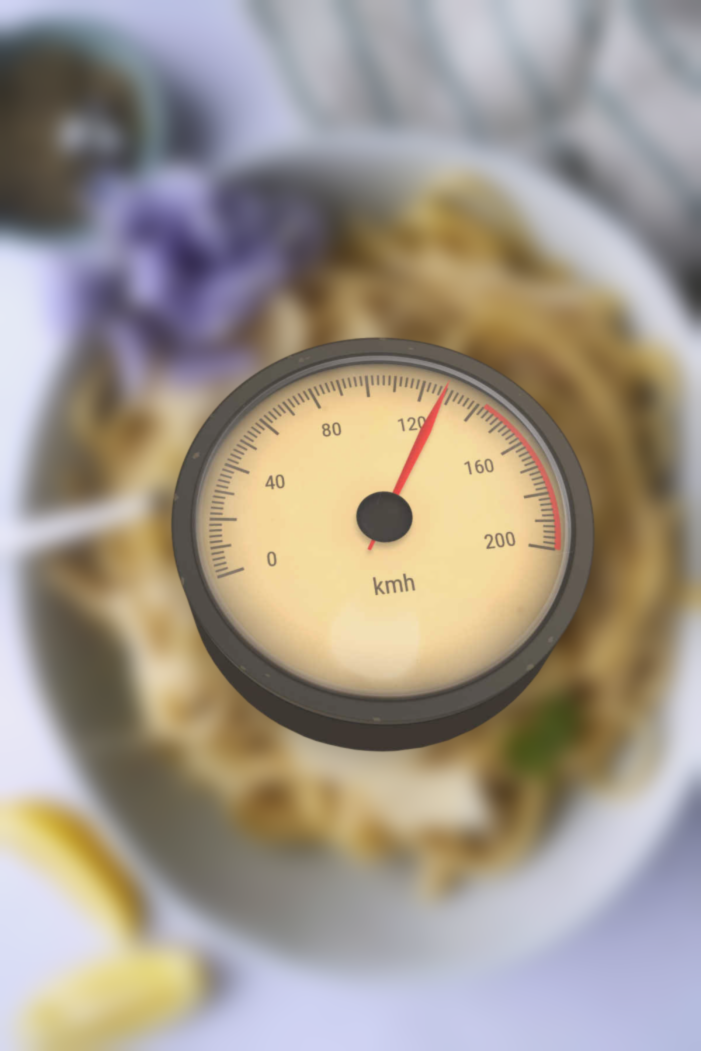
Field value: 128
